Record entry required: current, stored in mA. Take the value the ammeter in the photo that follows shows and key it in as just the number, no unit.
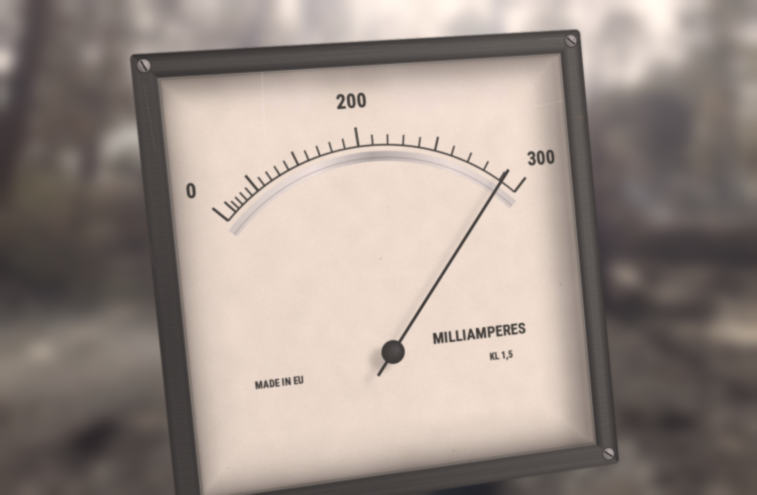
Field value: 290
